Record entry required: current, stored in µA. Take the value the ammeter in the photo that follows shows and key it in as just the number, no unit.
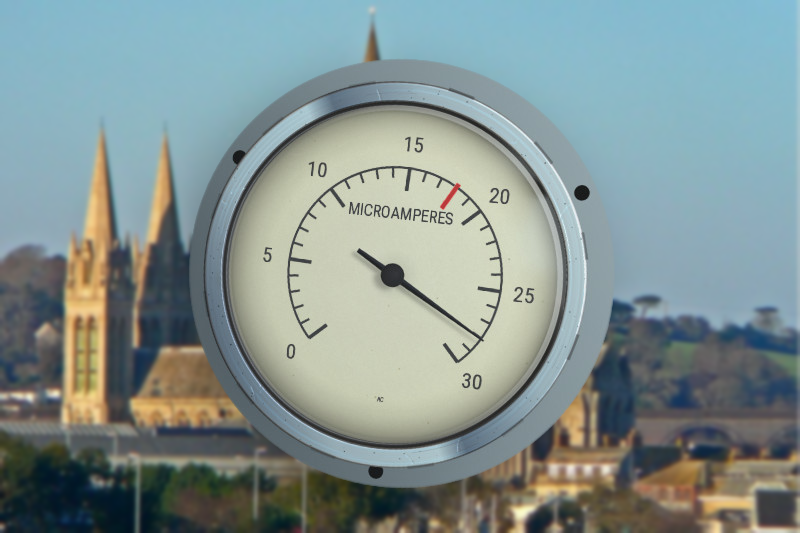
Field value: 28
